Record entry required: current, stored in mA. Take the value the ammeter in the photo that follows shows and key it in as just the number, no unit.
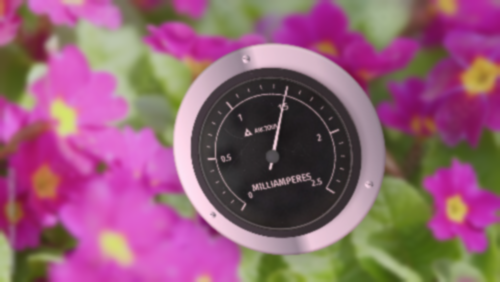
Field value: 1.5
